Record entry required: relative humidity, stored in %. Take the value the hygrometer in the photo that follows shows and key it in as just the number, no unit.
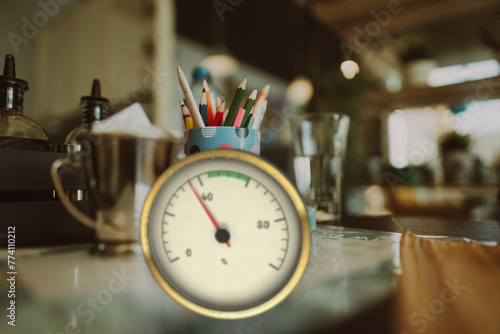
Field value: 36
